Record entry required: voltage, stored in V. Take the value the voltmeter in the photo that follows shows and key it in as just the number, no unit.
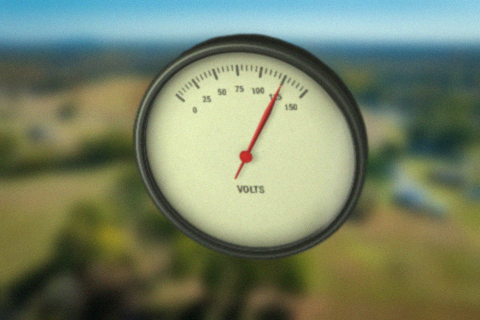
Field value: 125
